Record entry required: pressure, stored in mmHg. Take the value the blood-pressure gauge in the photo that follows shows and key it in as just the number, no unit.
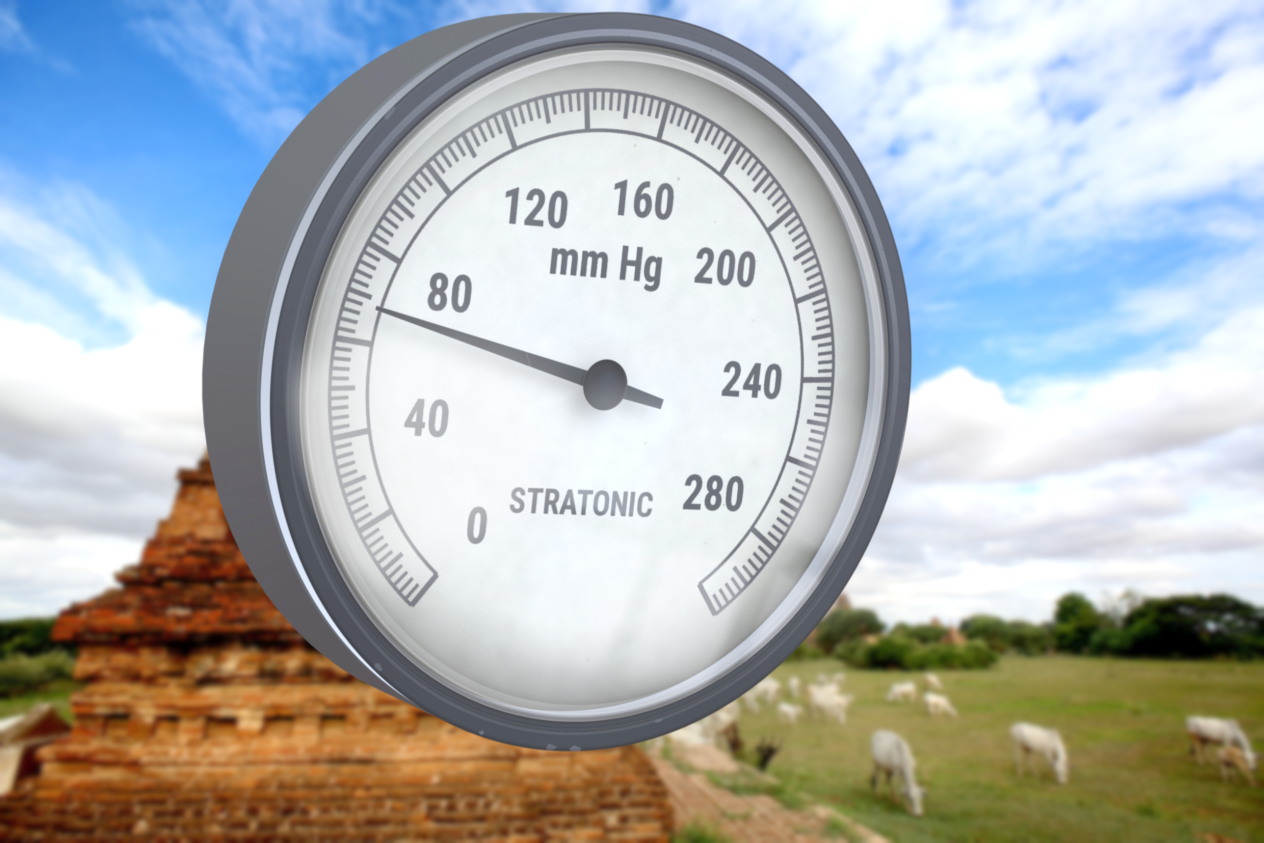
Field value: 68
